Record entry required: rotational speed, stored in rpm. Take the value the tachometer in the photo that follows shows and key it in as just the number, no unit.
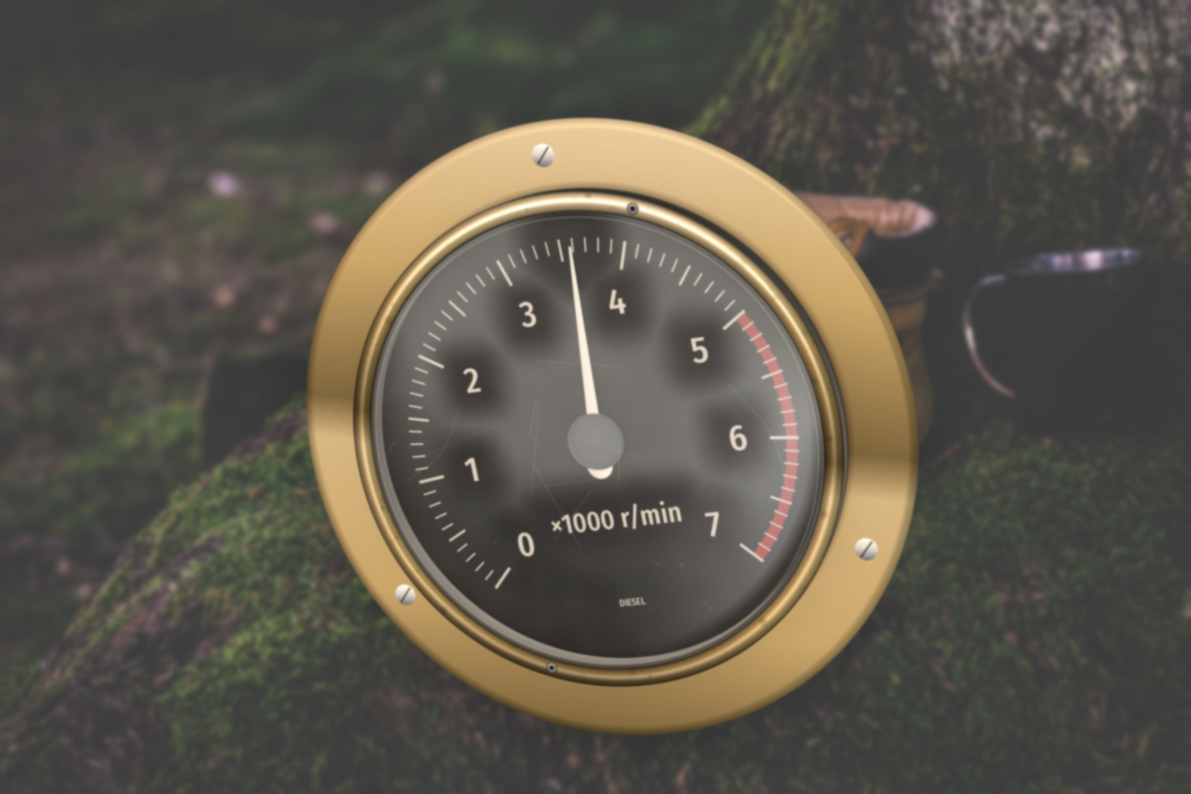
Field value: 3600
